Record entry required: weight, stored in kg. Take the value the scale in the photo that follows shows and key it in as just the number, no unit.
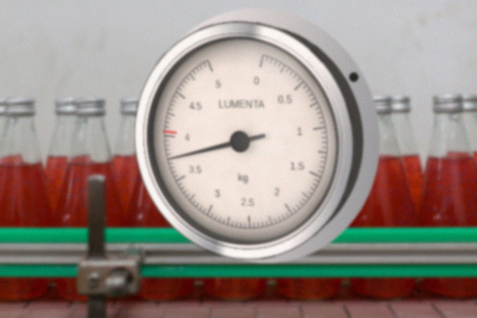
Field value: 3.75
